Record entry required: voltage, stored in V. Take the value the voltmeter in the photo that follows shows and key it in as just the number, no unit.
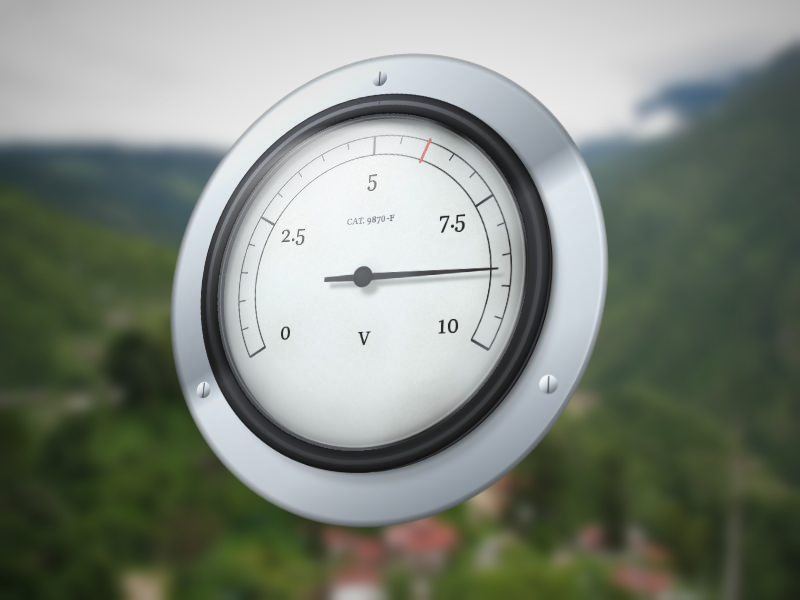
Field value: 8.75
